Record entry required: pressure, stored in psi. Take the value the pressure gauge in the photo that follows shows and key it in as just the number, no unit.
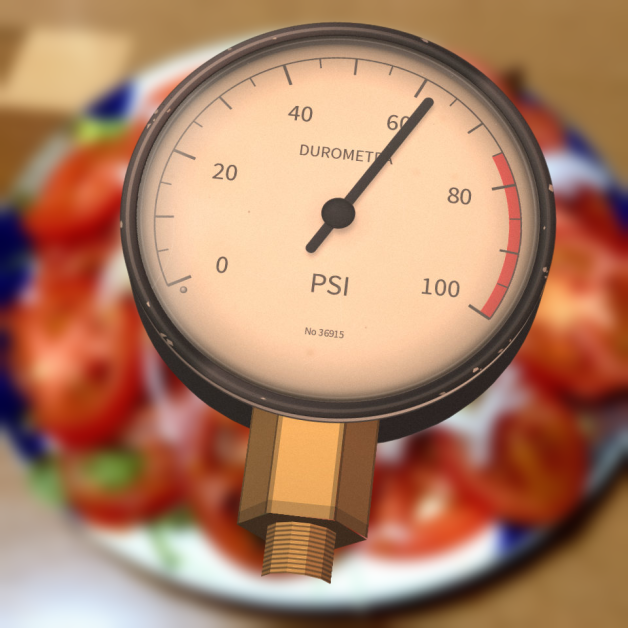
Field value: 62.5
